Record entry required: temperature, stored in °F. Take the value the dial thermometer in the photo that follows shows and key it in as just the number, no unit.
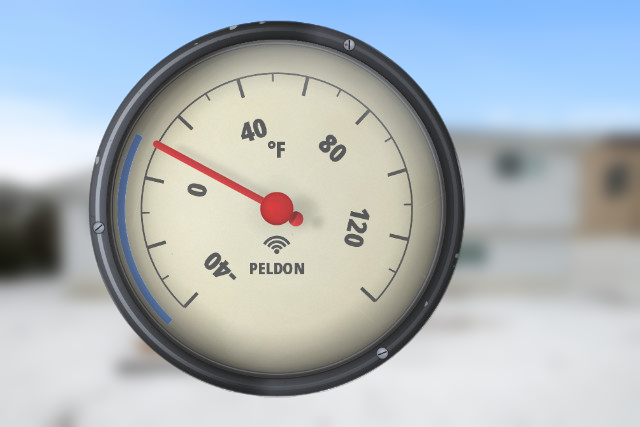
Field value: 10
